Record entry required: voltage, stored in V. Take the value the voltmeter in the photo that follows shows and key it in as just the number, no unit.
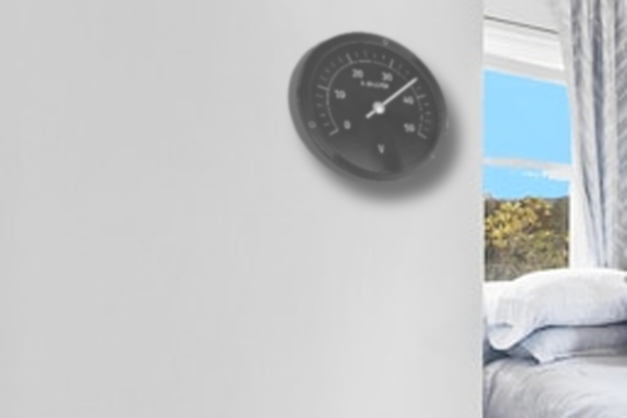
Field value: 36
